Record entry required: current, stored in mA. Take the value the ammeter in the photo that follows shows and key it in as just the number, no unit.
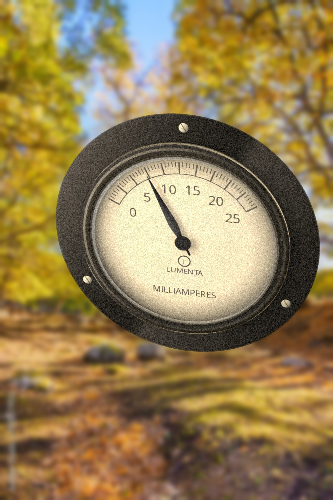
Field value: 7.5
